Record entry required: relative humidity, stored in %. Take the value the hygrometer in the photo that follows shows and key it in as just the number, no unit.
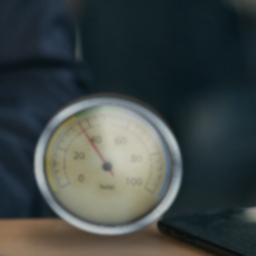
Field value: 36
